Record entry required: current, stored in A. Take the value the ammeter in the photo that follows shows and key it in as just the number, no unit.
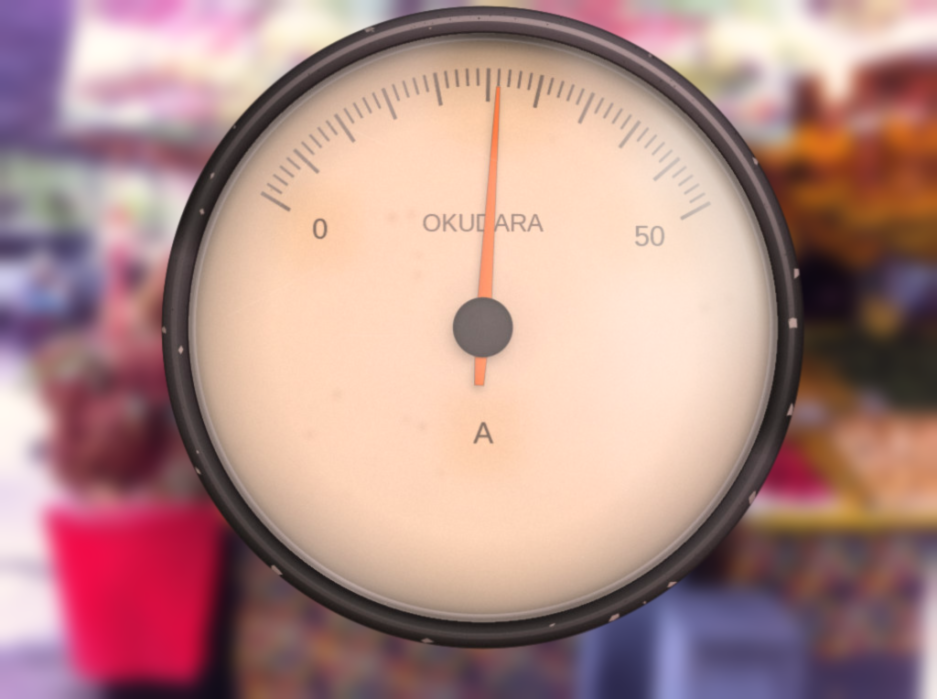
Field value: 26
